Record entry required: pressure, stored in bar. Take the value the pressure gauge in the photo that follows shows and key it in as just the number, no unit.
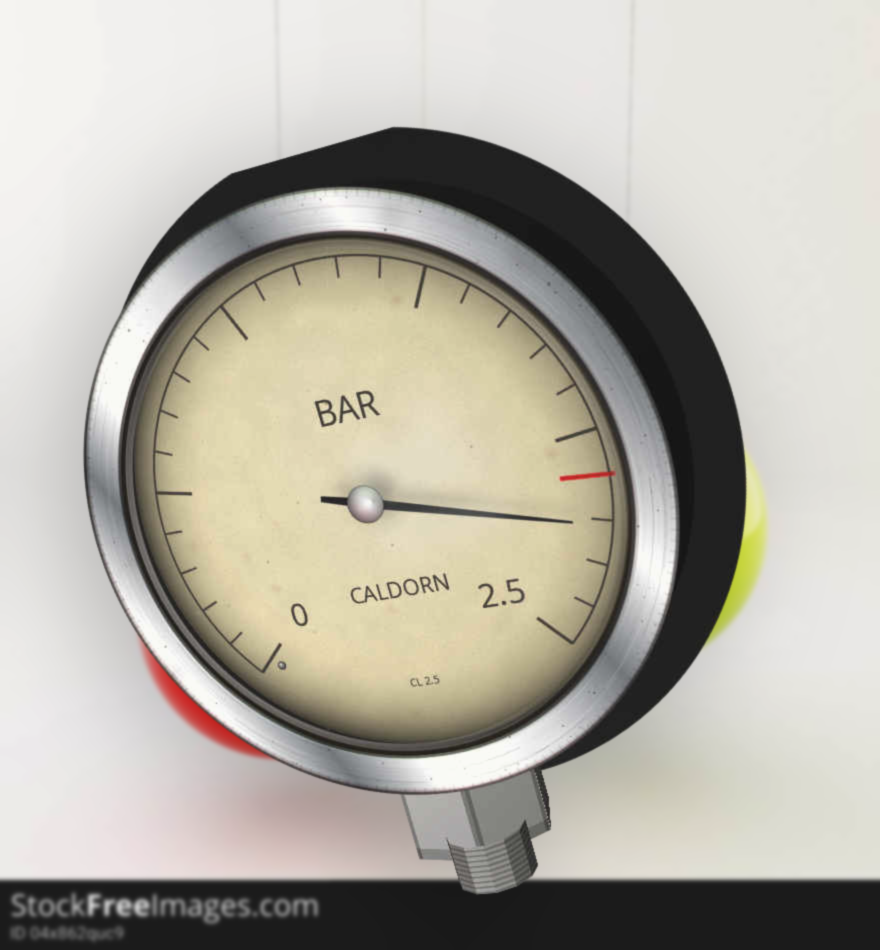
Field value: 2.2
